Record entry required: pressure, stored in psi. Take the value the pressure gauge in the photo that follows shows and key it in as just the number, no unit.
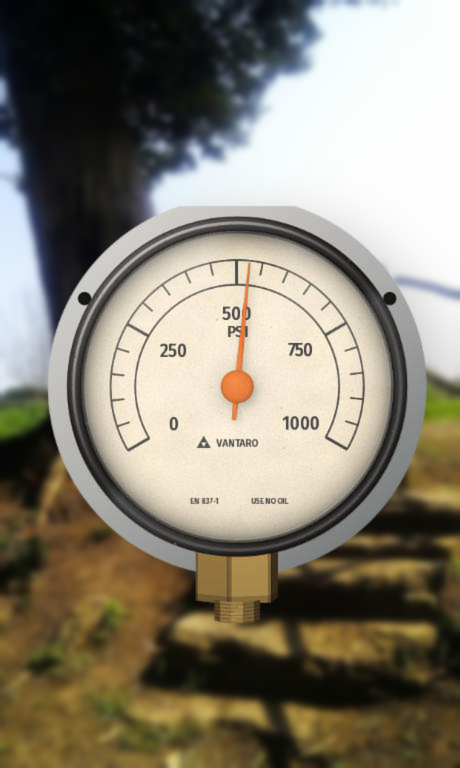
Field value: 525
